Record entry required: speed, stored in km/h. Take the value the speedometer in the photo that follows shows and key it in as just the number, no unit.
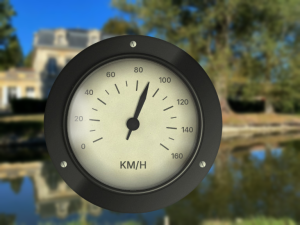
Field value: 90
